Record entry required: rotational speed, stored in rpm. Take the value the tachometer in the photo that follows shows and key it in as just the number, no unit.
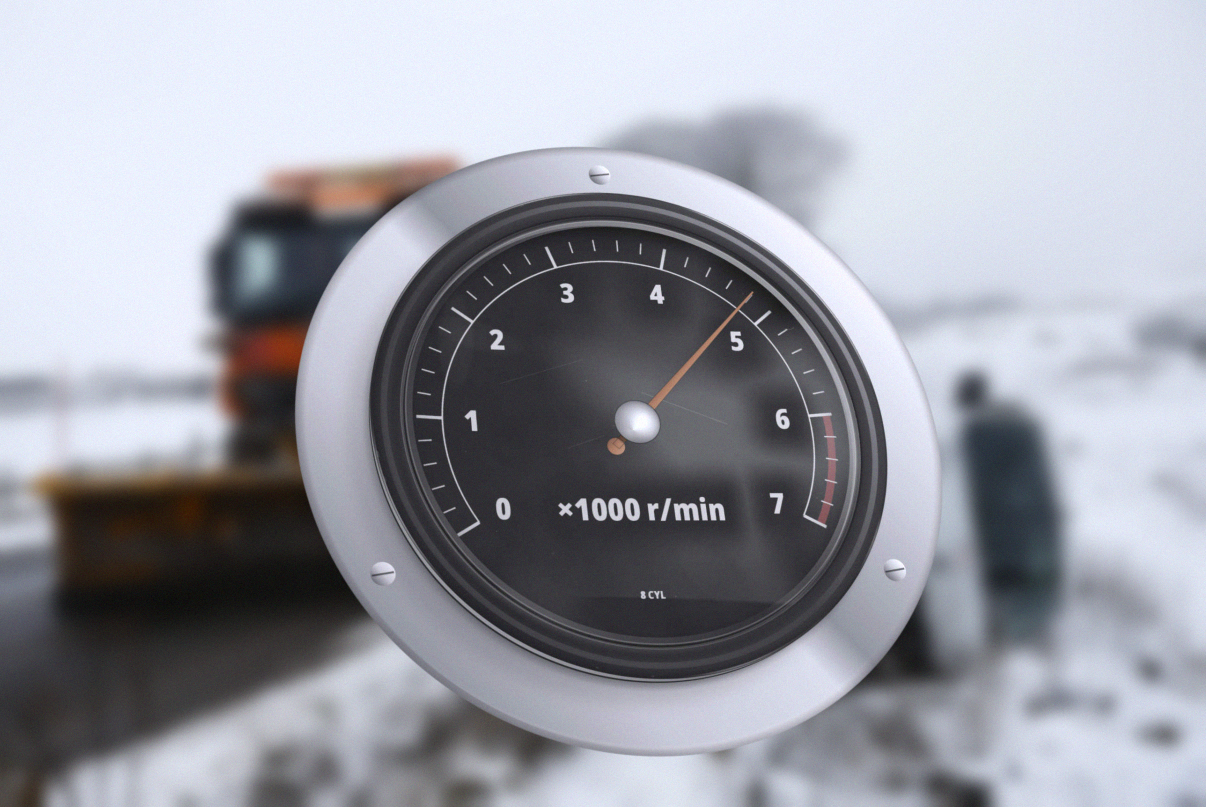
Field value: 4800
